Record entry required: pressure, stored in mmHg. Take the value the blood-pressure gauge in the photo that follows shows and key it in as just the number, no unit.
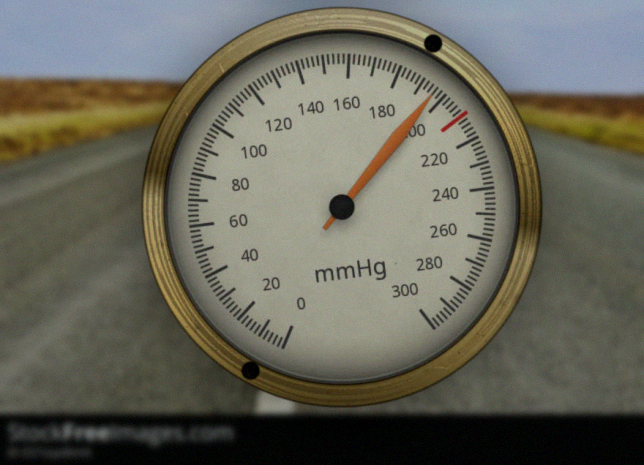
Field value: 196
